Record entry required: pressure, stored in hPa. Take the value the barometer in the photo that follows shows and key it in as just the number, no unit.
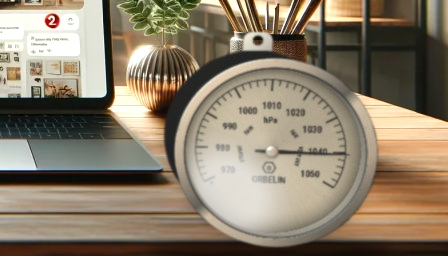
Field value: 1040
